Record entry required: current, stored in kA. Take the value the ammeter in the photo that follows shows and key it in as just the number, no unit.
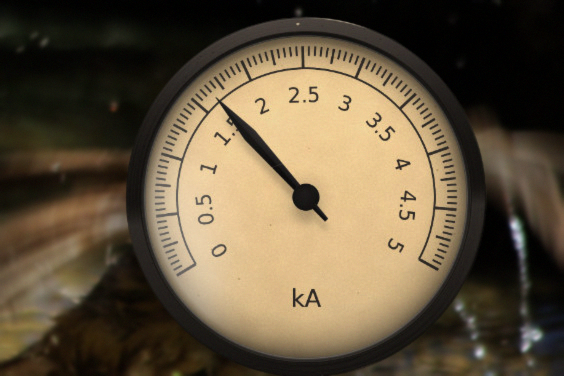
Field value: 1.65
